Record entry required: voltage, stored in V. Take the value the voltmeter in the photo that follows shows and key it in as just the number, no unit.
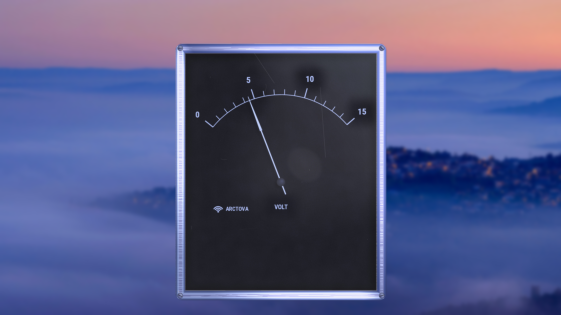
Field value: 4.5
